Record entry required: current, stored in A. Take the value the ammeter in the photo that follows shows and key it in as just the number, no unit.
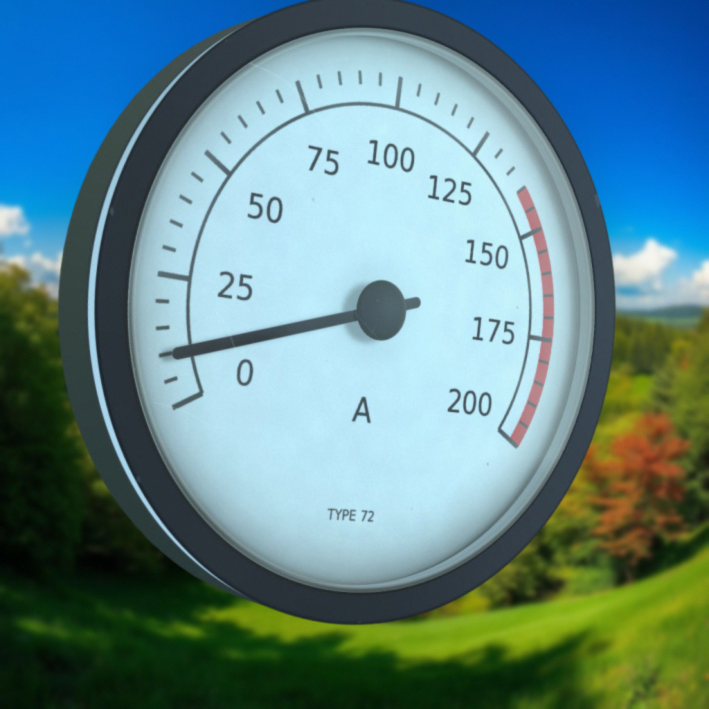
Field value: 10
